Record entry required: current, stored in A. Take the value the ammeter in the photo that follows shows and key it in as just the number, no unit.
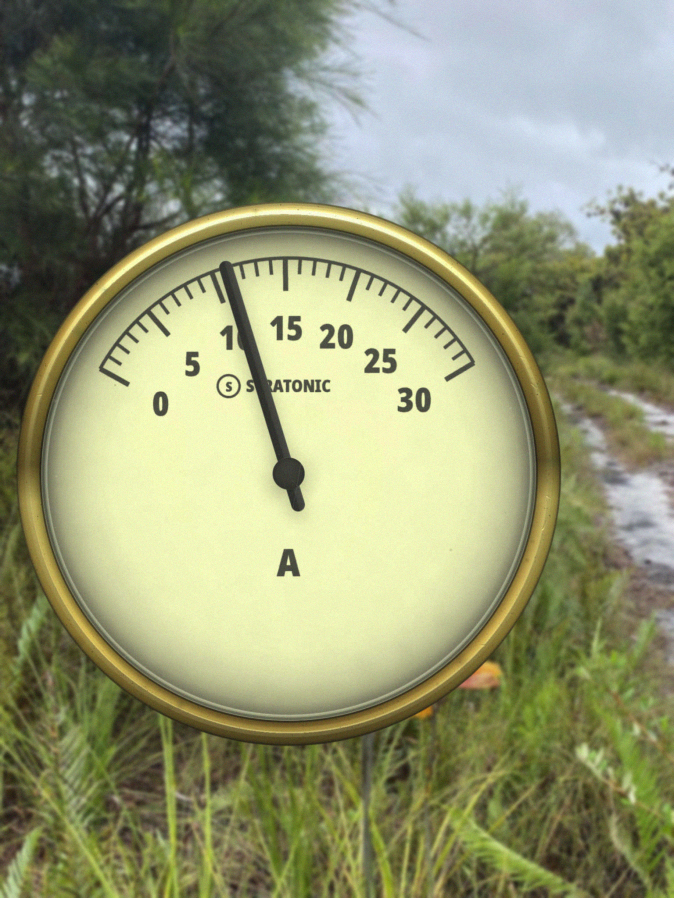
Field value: 11
